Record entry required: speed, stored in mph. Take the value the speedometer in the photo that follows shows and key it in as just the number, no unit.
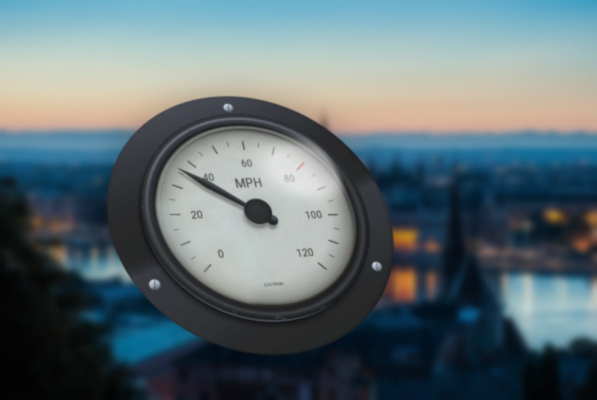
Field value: 35
